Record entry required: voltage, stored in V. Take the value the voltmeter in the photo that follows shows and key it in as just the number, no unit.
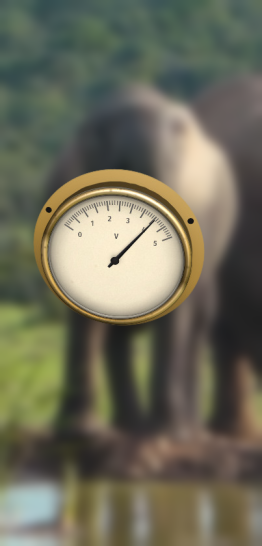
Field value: 4
